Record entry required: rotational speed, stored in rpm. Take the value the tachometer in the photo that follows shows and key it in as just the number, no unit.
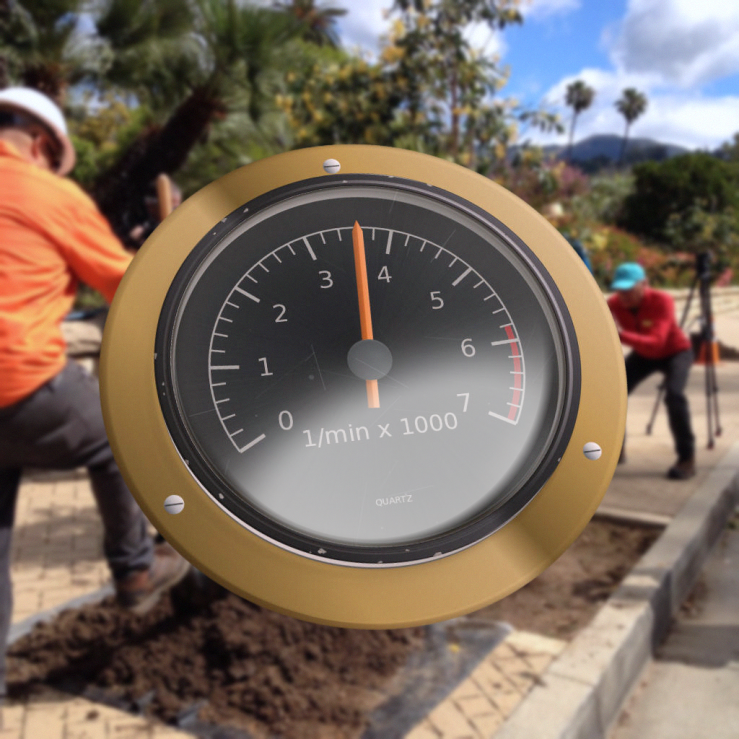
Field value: 3600
